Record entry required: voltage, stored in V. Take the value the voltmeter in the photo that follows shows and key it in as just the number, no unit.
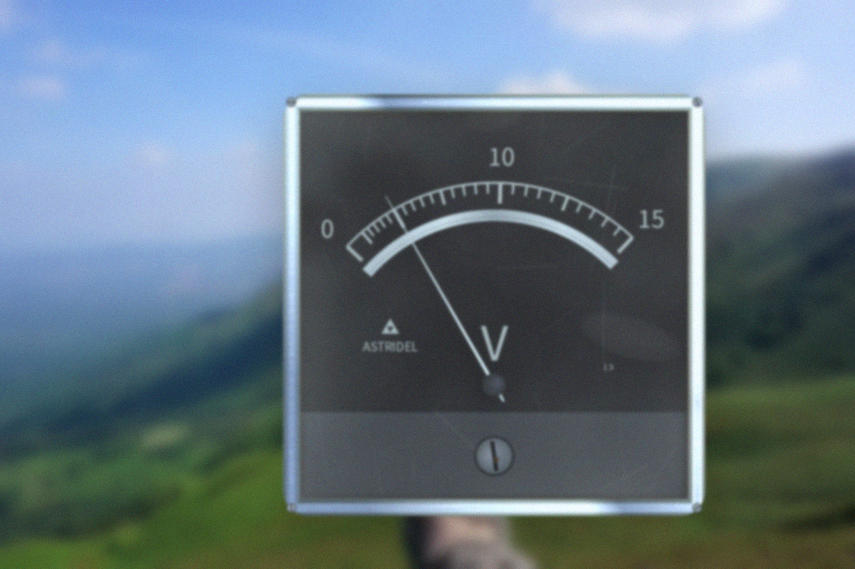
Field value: 5
